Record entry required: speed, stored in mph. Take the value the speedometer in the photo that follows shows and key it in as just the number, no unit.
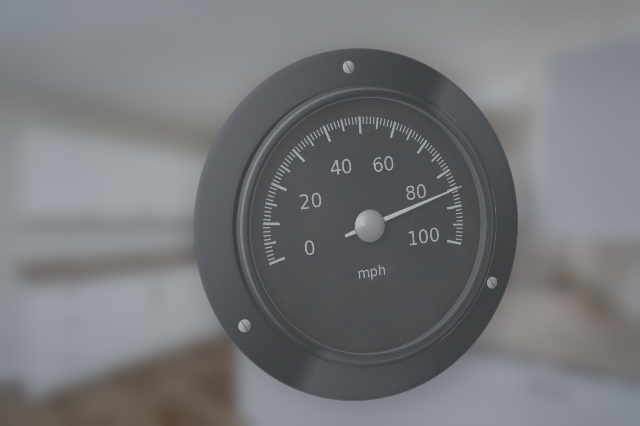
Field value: 85
